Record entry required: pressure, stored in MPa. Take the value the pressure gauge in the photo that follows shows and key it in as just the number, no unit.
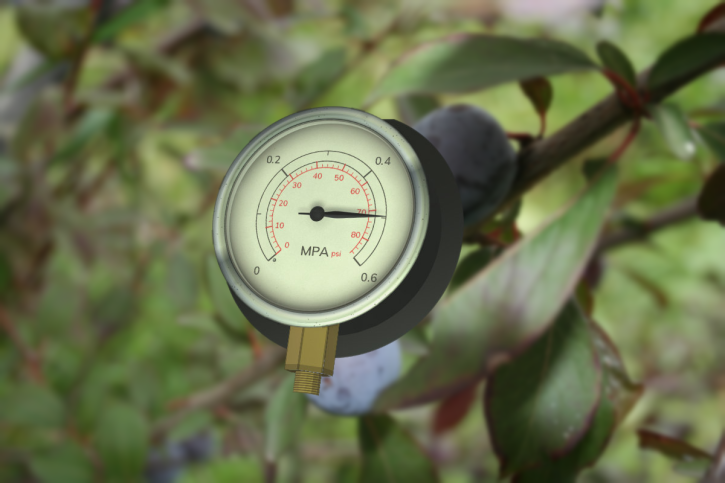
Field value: 0.5
